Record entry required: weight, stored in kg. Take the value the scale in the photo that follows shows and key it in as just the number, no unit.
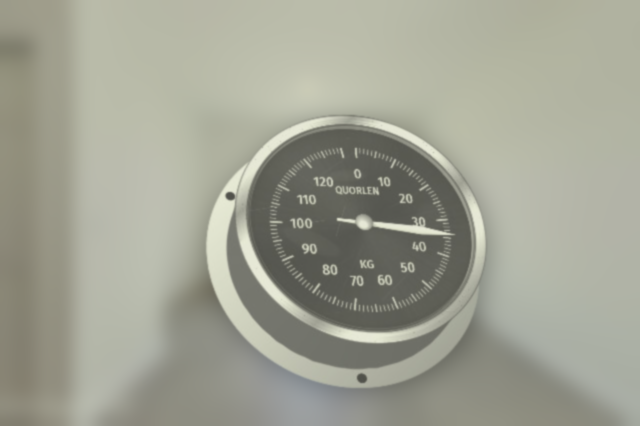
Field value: 35
